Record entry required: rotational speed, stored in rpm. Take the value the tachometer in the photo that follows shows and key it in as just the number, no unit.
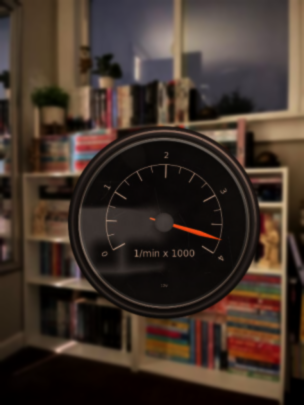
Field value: 3750
